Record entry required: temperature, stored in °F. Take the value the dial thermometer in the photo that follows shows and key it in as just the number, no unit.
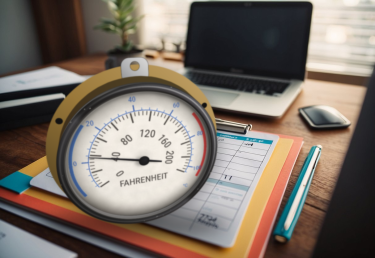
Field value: 40
